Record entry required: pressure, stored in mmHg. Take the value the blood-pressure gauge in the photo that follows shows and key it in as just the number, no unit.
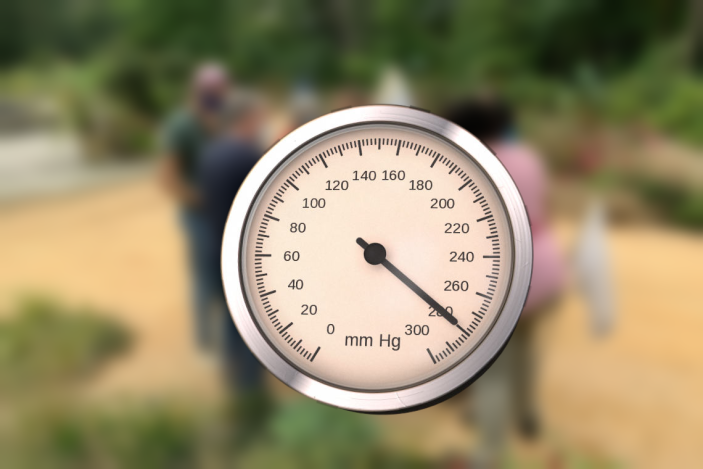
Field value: 280
